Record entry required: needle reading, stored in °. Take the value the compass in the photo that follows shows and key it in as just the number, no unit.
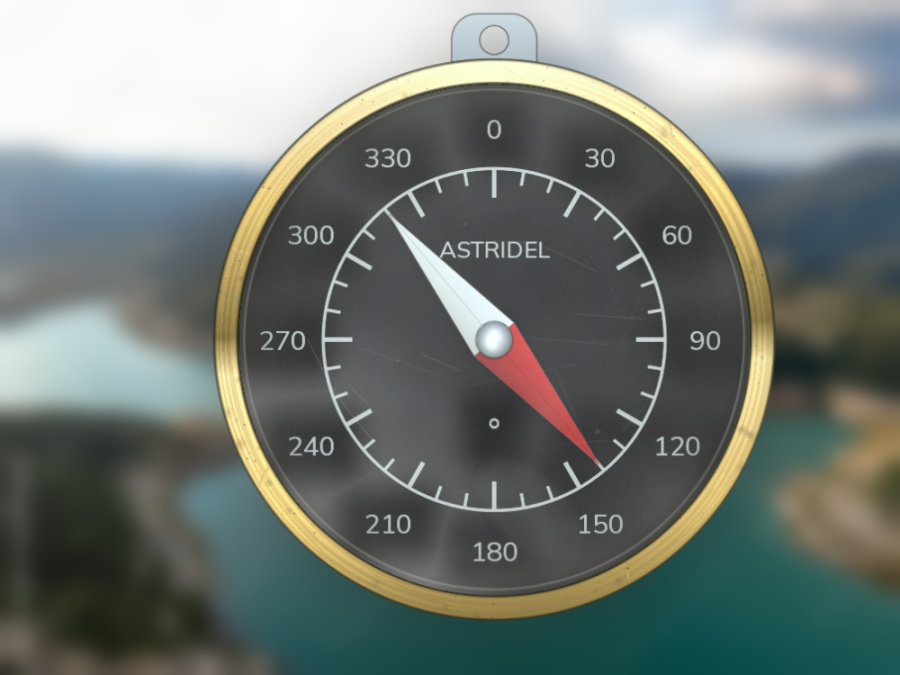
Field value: 140
